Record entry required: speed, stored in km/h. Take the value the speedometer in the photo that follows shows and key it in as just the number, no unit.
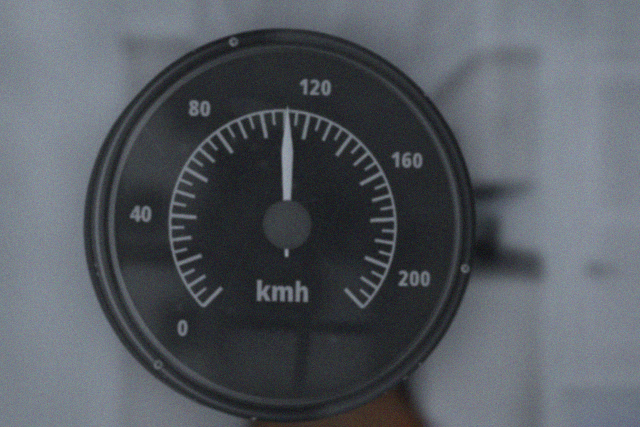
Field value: 110
